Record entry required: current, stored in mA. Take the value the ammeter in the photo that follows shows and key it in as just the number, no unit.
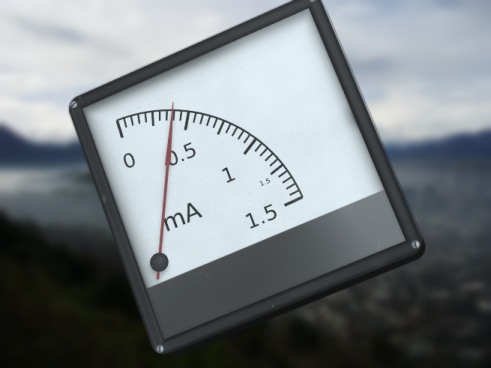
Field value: 0.4
